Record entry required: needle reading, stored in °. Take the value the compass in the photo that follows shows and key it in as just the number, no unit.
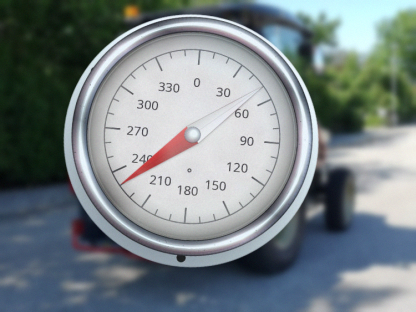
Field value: 230
